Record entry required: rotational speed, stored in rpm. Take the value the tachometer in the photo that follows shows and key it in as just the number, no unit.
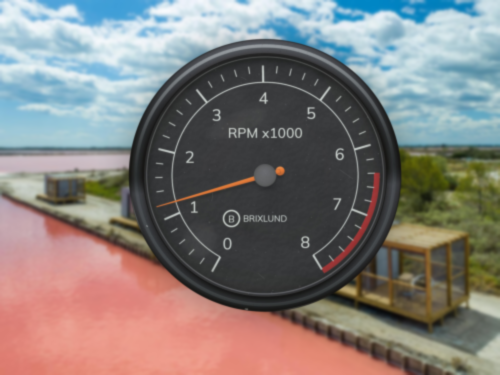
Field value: 1200
